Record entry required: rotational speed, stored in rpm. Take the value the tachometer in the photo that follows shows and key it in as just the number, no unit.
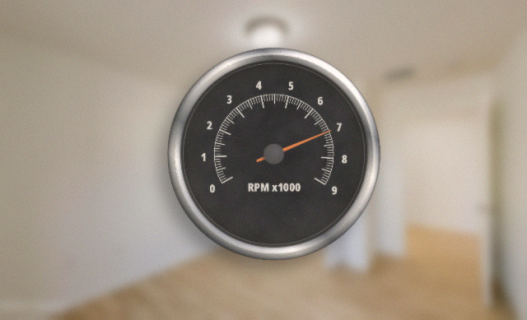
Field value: 7000
